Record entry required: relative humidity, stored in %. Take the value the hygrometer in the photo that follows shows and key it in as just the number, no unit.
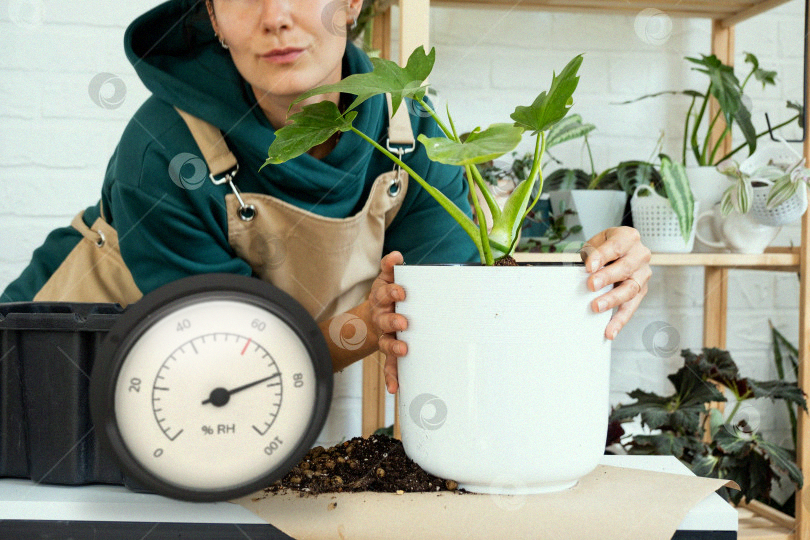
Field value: 76
